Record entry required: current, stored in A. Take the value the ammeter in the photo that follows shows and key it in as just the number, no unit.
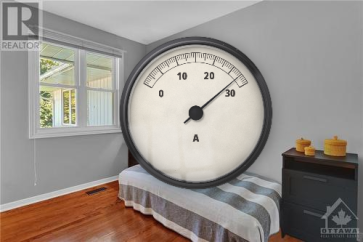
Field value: 27.5
